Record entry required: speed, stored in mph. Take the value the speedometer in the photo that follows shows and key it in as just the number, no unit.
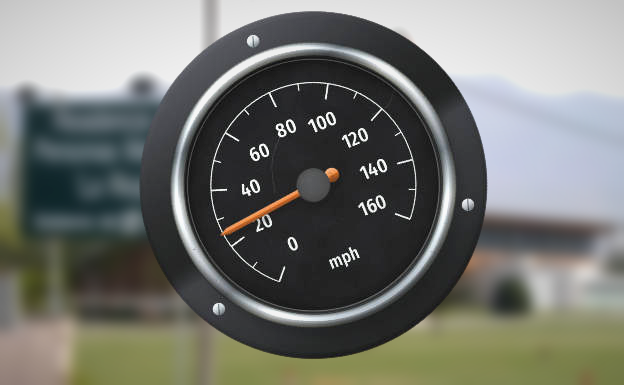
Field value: 25
